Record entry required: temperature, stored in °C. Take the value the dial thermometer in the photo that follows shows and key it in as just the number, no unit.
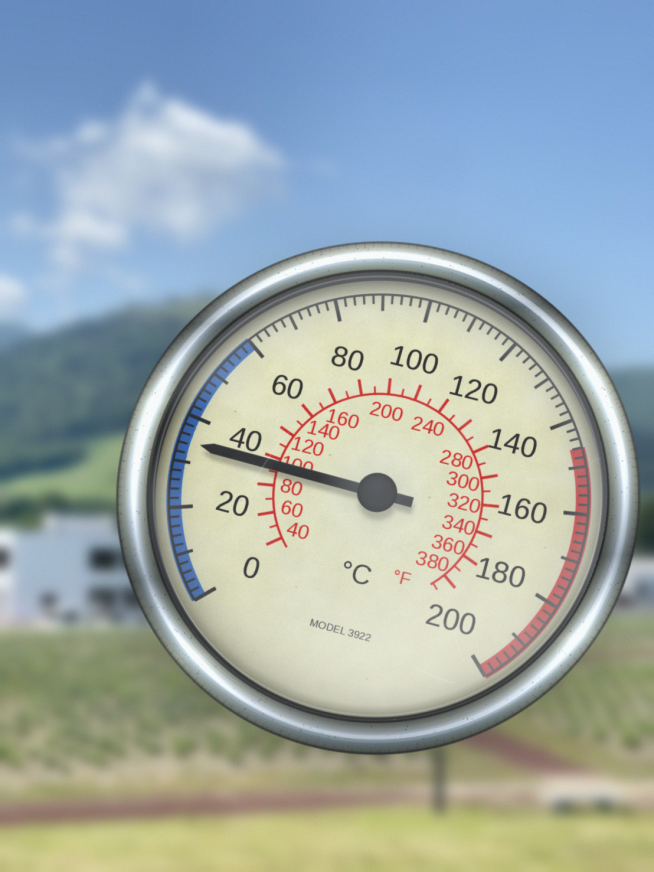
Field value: 34
